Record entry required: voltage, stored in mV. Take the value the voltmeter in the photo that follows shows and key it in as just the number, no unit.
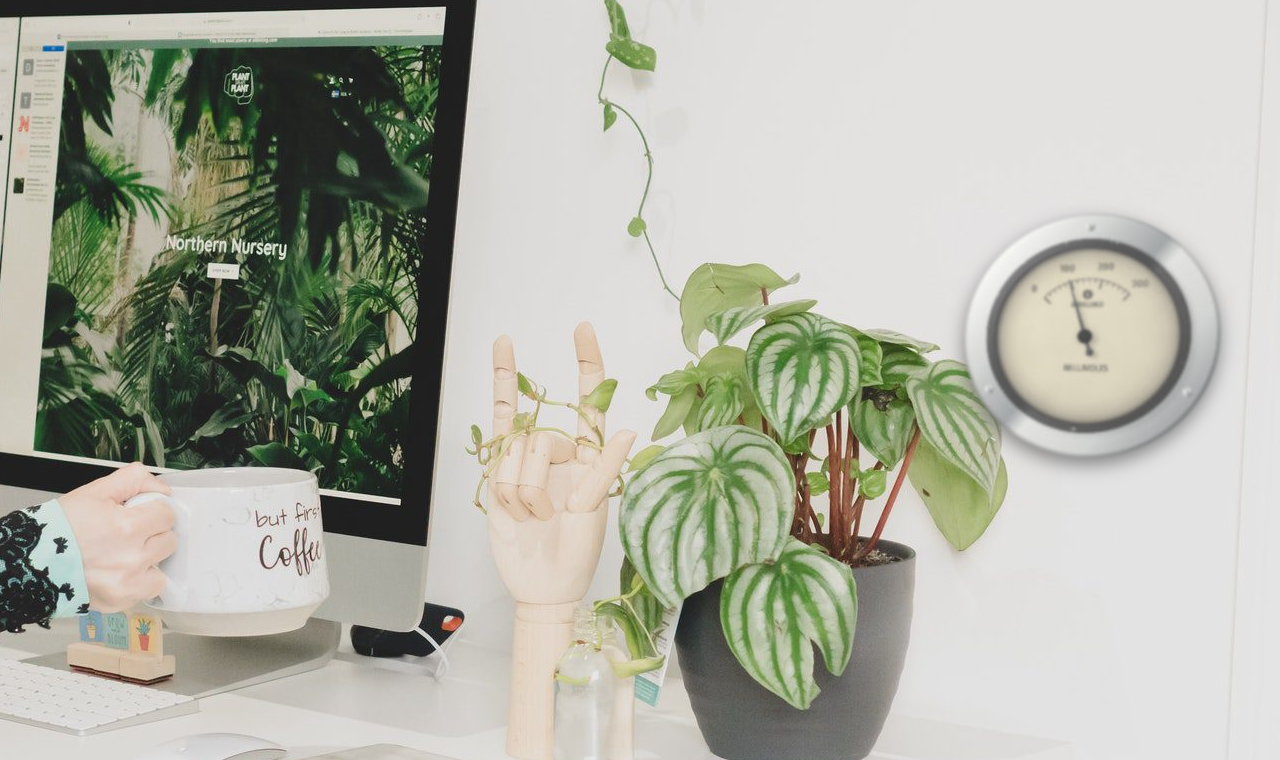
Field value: 100
